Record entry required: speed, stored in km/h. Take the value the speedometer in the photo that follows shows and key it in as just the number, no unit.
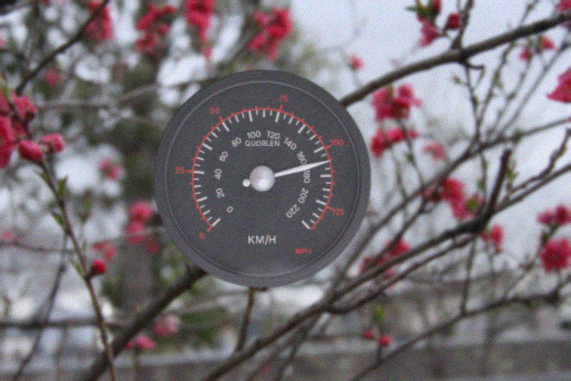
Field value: 170
